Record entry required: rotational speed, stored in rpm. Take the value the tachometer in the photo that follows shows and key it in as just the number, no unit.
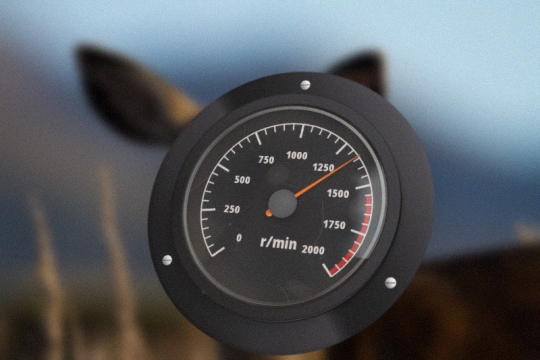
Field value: 1350
